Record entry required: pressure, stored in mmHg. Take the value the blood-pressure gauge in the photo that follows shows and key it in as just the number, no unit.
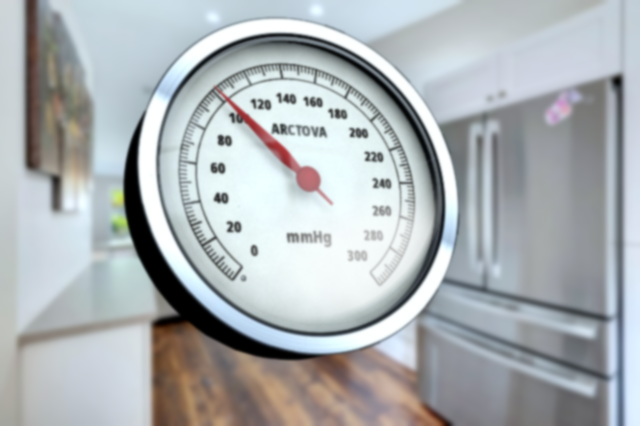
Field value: 100
